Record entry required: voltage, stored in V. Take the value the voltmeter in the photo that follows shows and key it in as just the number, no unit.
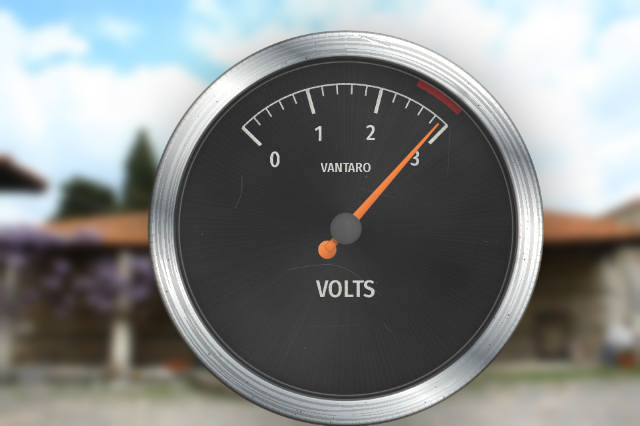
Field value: 2.9
